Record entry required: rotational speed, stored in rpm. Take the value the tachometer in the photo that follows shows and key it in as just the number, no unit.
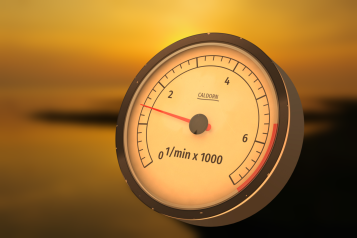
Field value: 1400
